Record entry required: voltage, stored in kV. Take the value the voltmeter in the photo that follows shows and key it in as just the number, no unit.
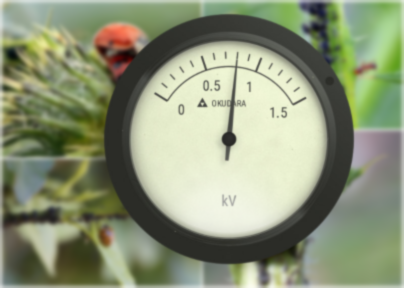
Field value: 0.8
